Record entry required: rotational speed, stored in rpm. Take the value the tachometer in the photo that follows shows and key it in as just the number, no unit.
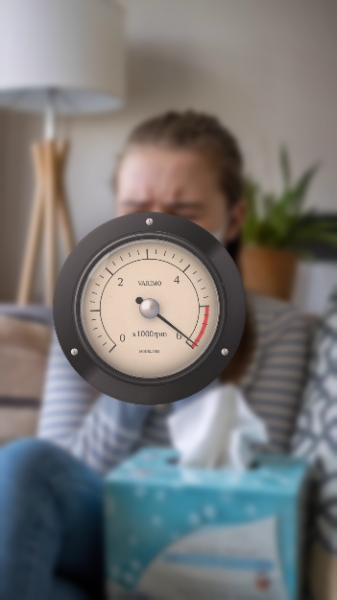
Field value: 5900
